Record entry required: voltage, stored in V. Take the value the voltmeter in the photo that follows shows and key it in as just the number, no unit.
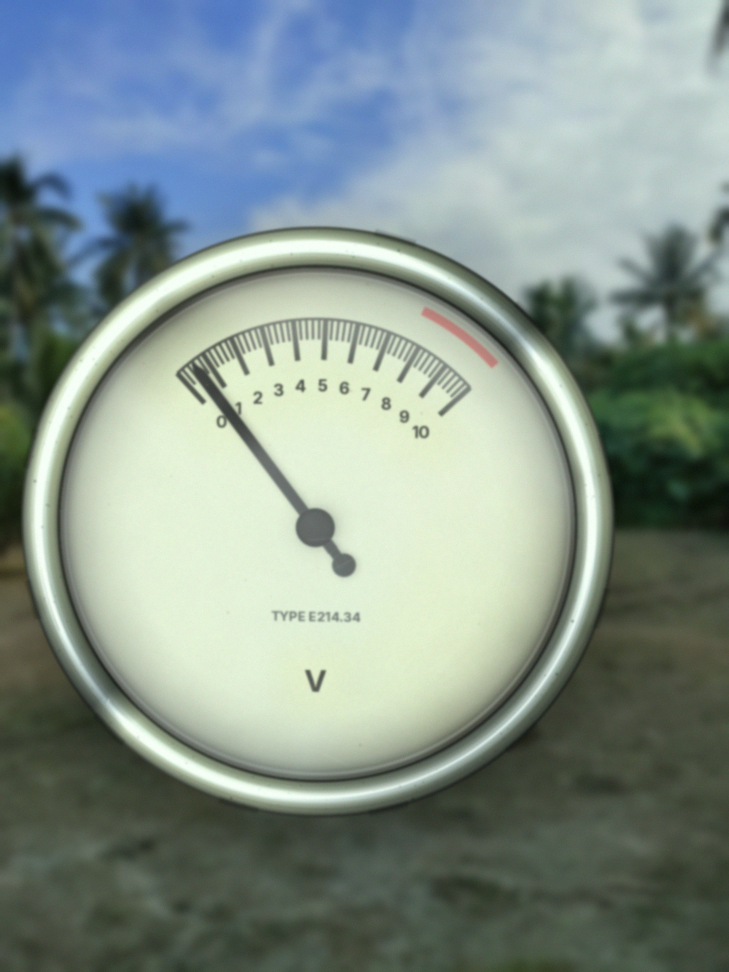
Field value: 0.6
